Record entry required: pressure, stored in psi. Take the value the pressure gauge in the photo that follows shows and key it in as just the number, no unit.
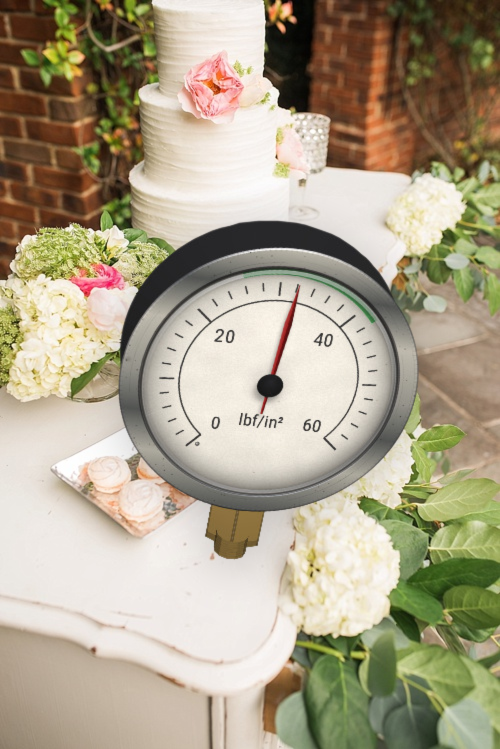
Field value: 32
